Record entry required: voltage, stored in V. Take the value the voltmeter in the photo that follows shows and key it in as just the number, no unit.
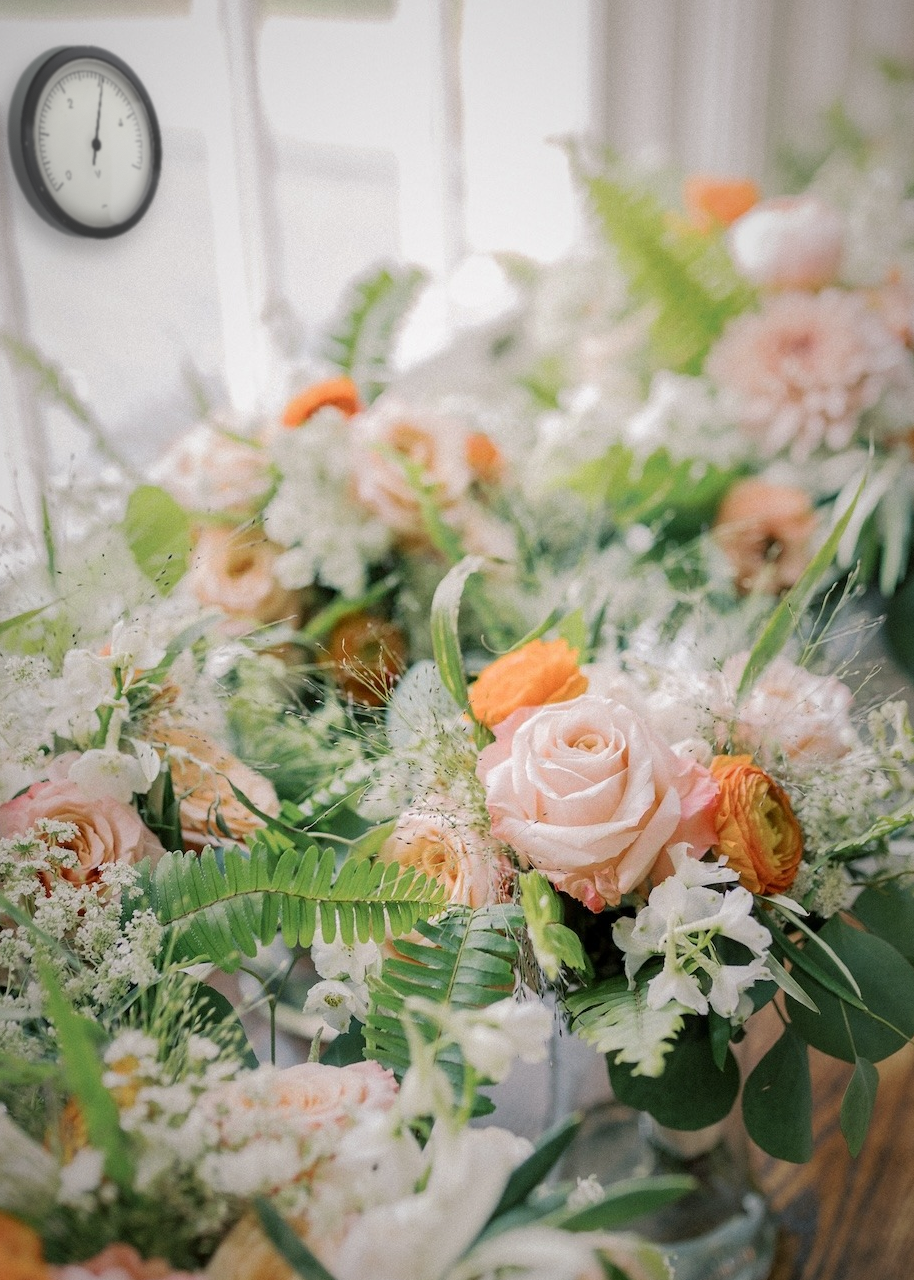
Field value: 3
